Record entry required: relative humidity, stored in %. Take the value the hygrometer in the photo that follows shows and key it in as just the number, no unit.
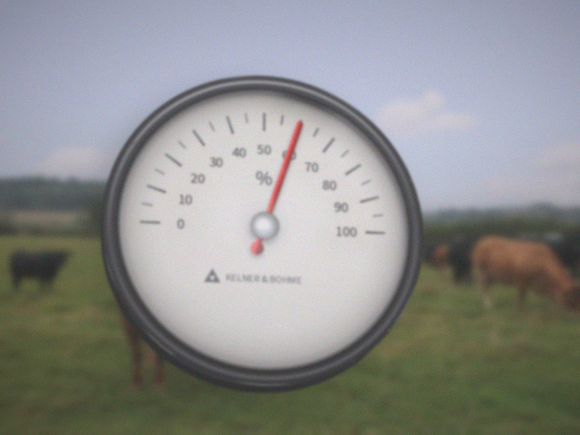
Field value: 60
